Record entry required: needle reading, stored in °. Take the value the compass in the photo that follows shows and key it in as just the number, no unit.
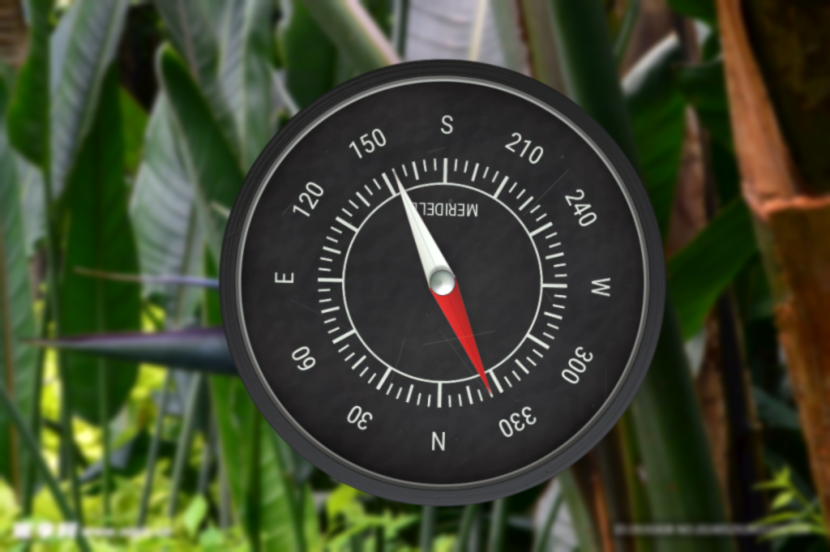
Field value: 335
